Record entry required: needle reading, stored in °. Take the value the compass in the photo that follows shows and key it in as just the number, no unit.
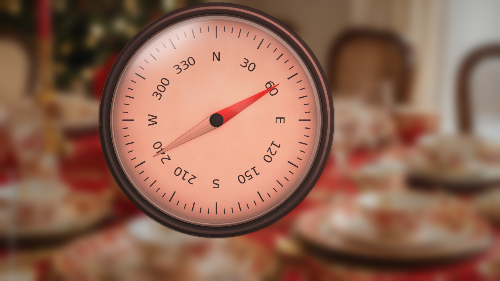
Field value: 60
